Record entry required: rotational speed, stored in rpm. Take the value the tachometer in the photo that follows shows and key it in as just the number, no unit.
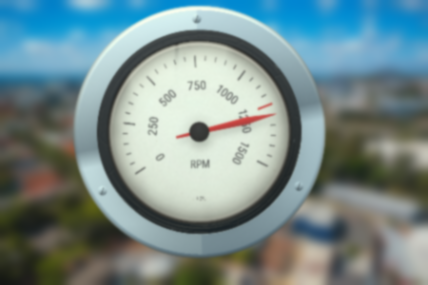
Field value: 1250
